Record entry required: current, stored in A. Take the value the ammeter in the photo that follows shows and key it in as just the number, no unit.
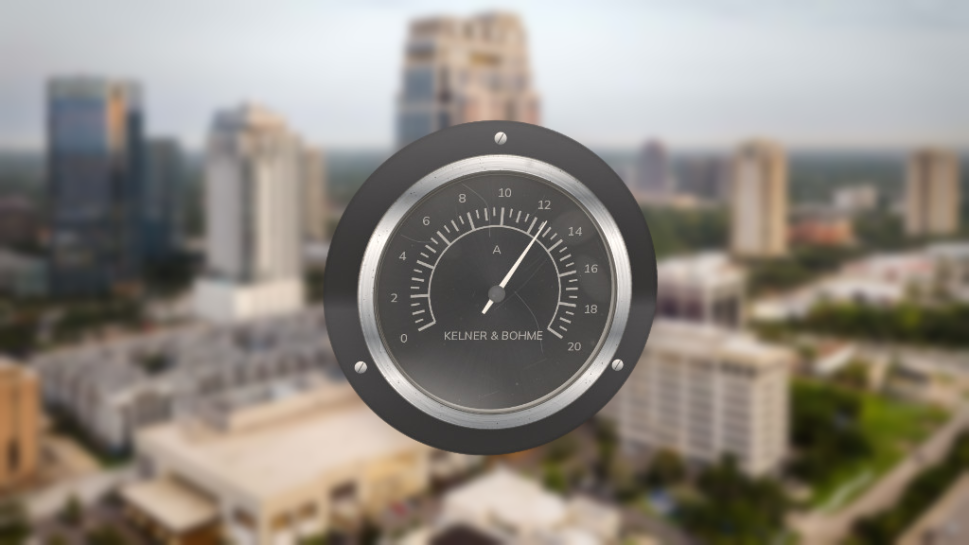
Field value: 12.5
